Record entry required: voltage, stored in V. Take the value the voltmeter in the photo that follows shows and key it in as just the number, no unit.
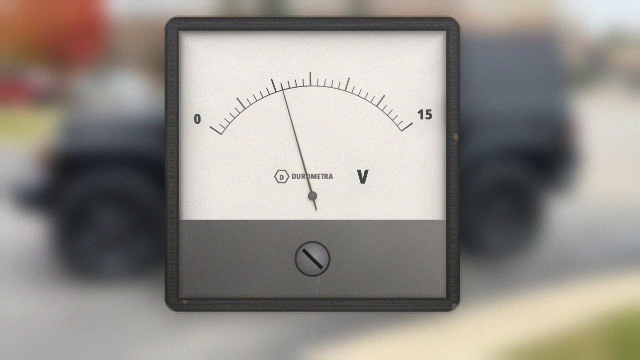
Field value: 5.5
